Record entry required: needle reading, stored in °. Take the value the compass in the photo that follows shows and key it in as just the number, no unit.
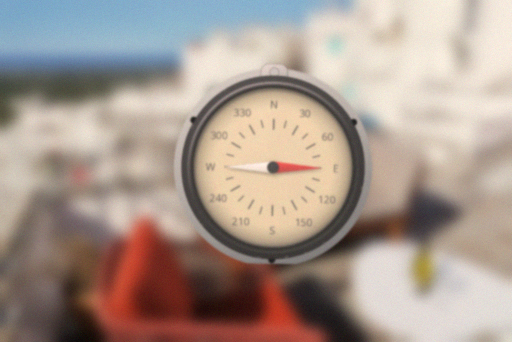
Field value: 90
